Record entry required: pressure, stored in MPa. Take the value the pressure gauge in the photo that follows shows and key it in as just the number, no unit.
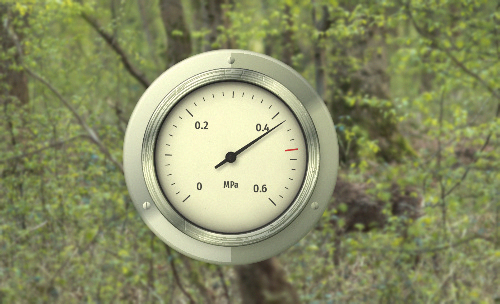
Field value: 0.42
